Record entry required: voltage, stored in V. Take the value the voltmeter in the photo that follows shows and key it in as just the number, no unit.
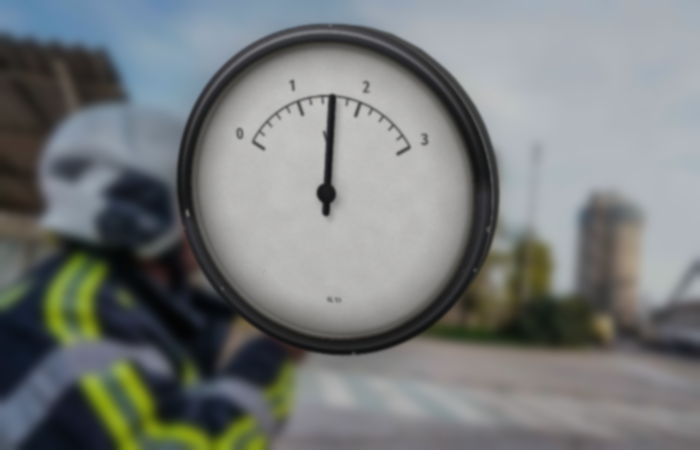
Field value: 1.6
